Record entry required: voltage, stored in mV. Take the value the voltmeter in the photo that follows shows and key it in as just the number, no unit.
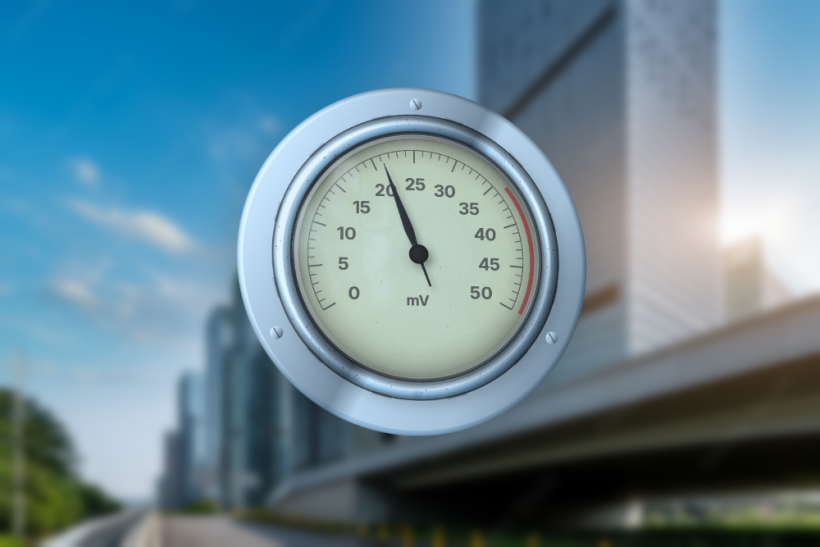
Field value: 21
